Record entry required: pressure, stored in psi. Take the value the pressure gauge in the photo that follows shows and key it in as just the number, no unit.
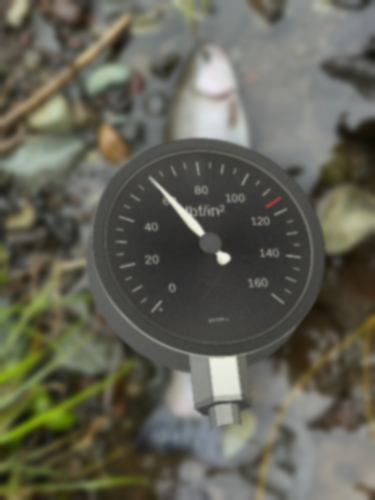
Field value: 60
